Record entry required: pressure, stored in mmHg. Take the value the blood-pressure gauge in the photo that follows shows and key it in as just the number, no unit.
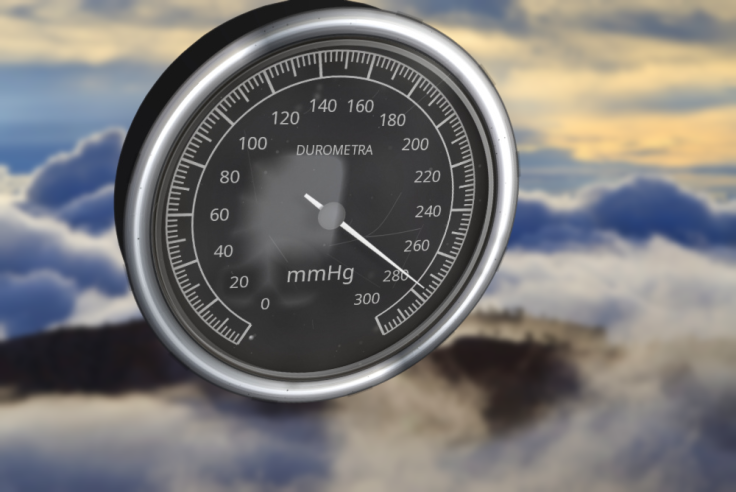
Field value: 276
